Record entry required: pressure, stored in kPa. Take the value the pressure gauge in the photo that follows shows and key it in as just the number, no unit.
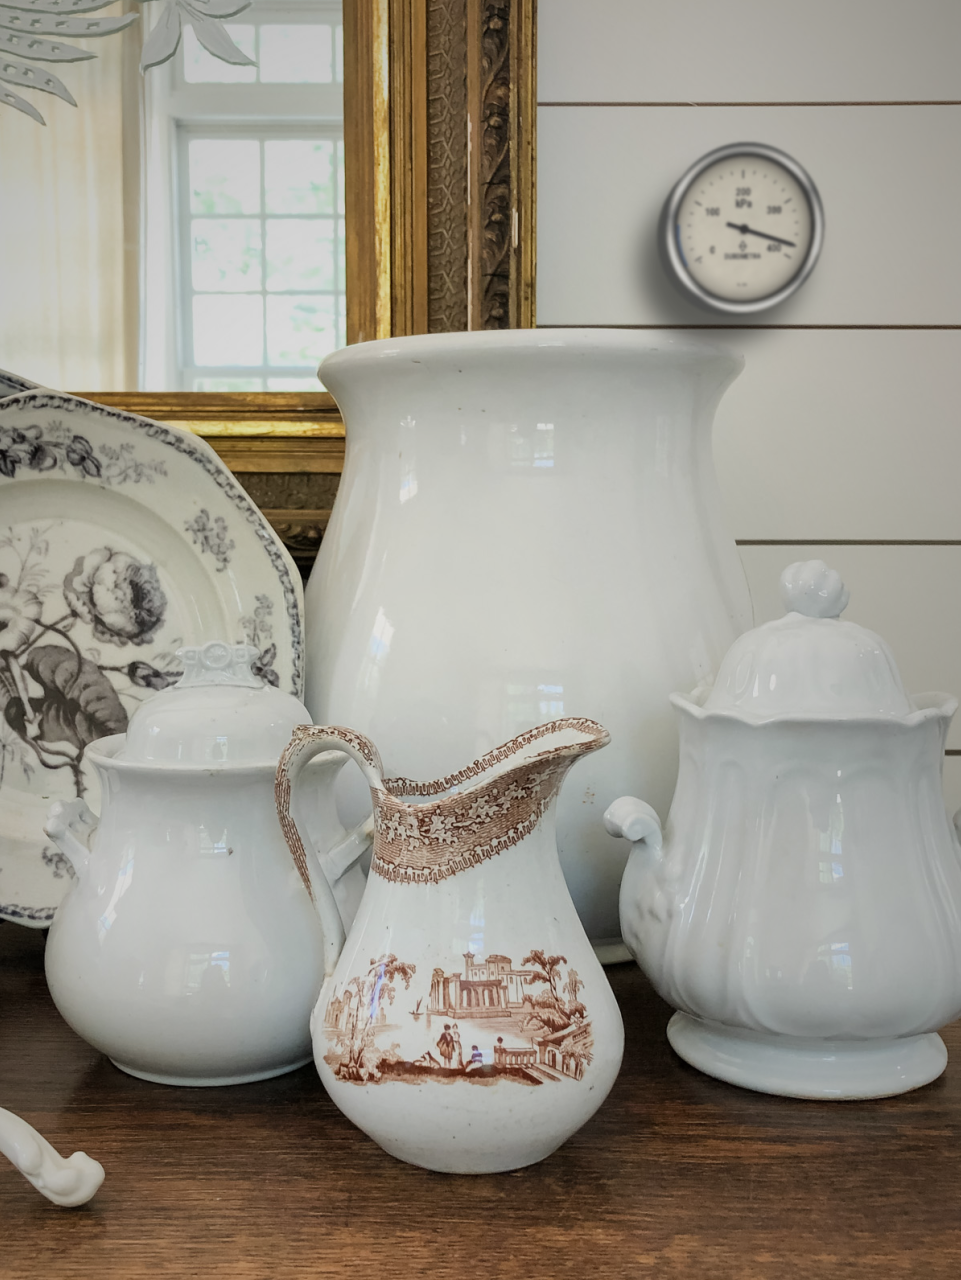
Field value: 380
